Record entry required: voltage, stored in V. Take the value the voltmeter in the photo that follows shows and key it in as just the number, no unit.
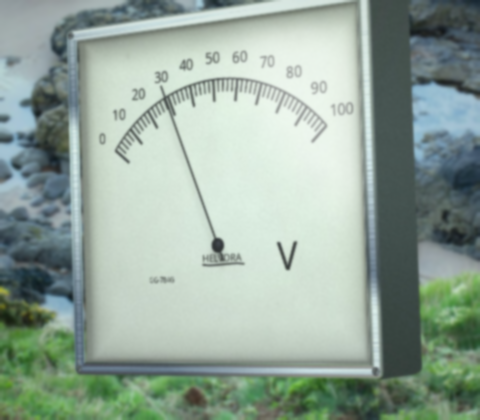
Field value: 30
